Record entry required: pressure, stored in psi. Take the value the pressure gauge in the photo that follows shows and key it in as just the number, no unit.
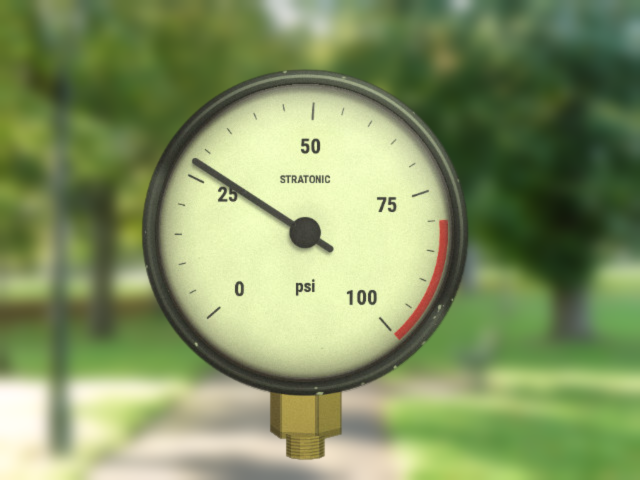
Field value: 27.5
